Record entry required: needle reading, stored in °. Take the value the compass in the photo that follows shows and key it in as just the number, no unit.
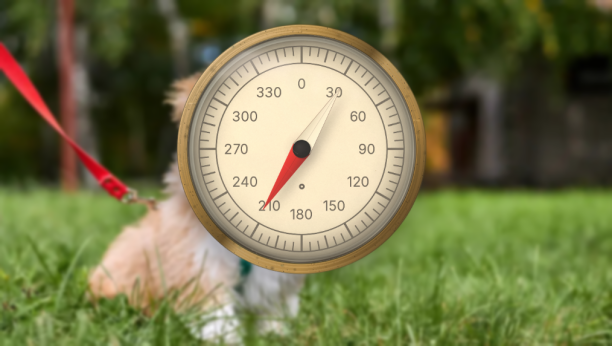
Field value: 212.5
